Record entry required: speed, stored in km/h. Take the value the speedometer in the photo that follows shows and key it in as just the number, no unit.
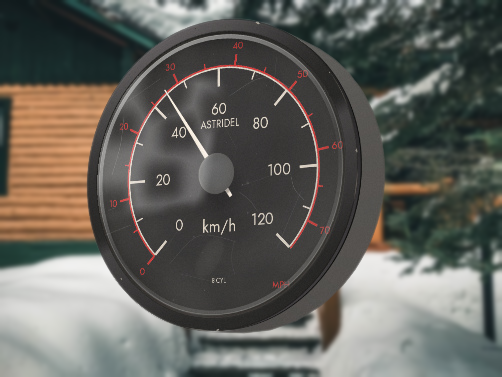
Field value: 45
